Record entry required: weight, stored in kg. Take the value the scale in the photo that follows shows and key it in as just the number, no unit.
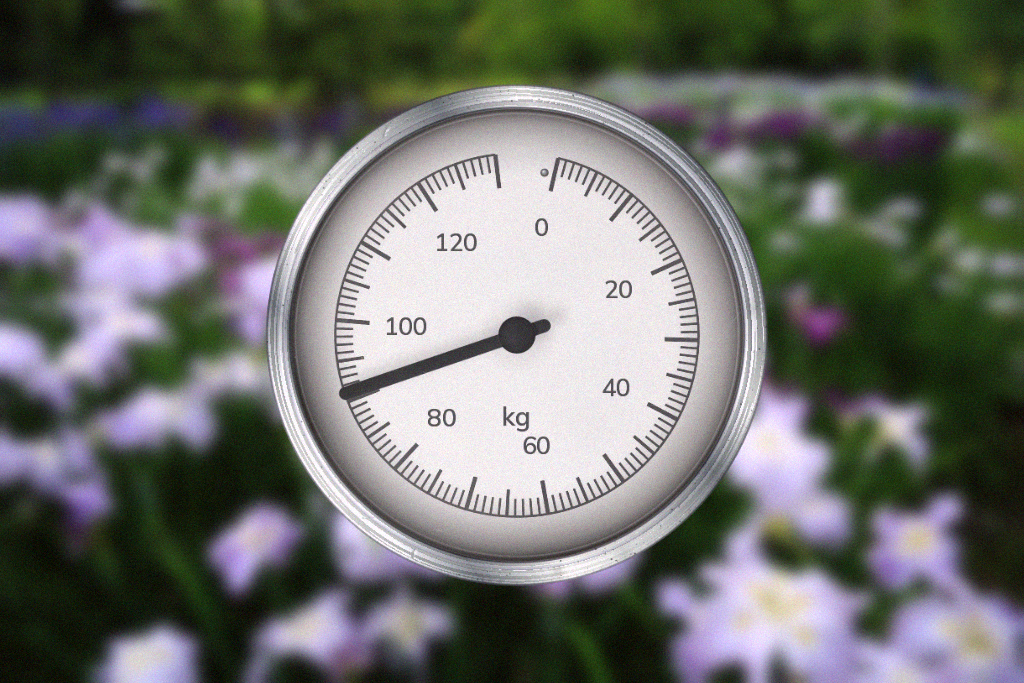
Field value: 91
